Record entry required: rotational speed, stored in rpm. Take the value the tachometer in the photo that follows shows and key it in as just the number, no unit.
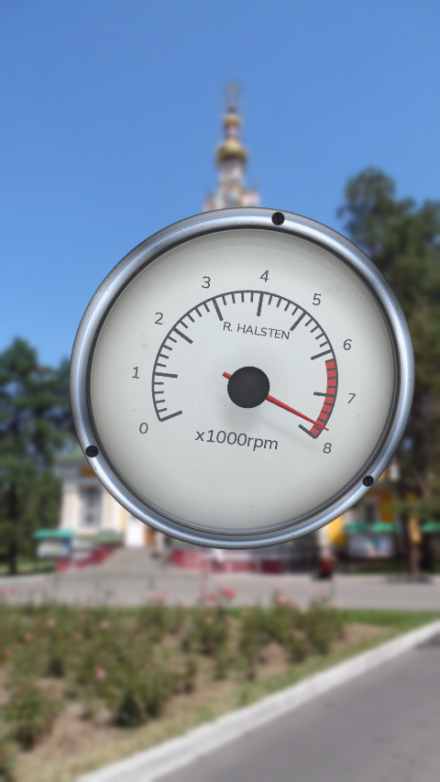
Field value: 7700
